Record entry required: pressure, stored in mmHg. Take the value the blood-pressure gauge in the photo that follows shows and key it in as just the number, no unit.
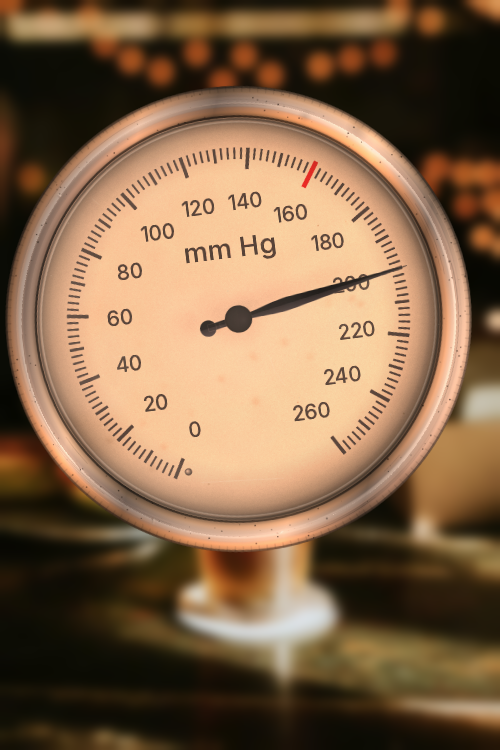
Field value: 200
